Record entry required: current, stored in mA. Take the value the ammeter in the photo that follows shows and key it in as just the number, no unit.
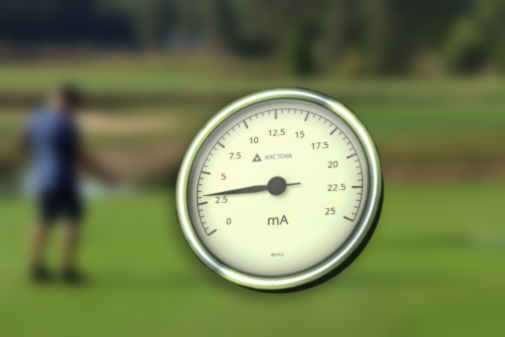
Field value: 3
